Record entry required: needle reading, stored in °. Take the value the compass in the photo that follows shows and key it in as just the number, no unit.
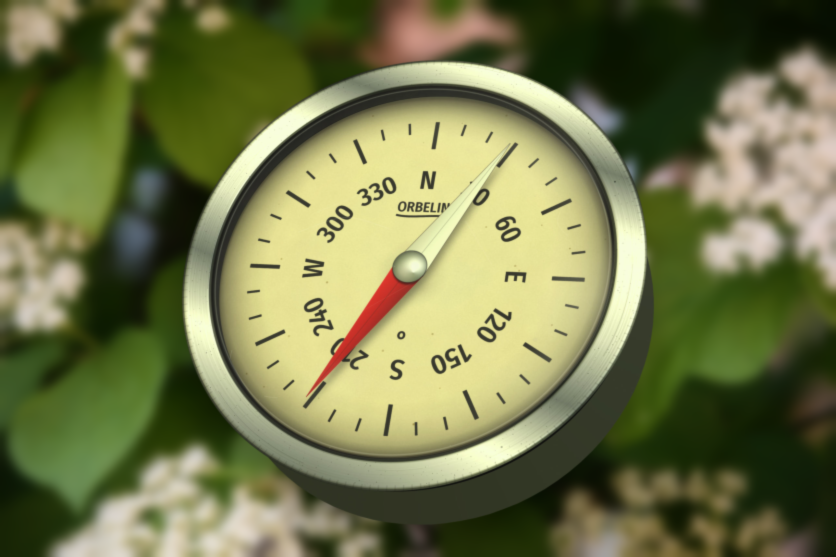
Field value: 210
